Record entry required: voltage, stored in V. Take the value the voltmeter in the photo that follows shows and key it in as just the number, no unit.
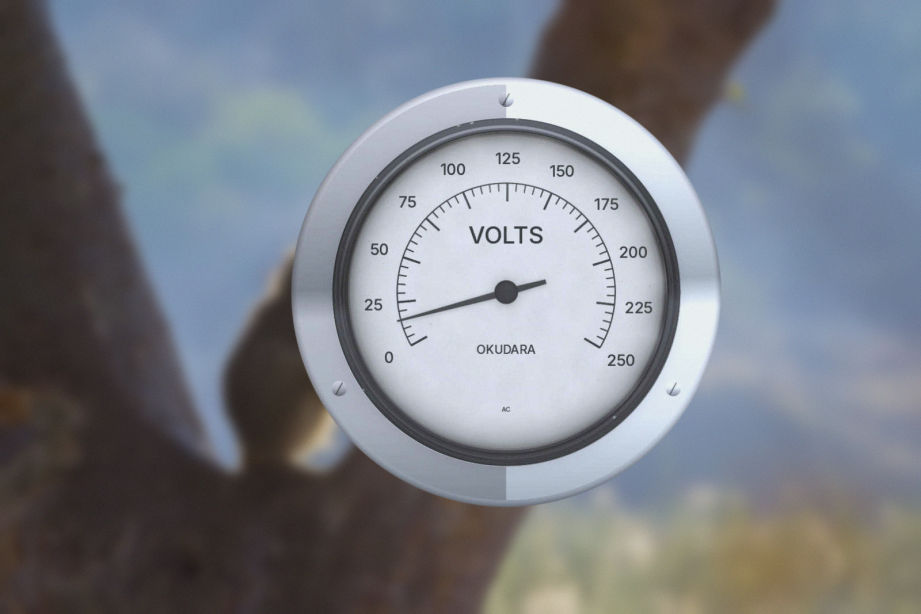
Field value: 15
